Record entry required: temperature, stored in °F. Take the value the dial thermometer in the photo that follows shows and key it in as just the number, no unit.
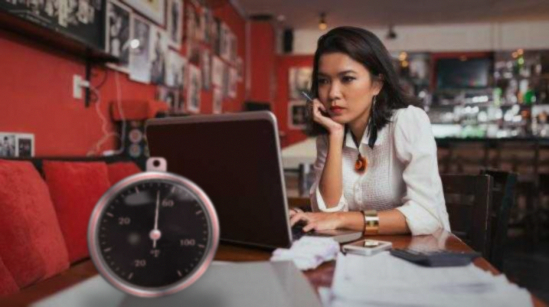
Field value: 52
